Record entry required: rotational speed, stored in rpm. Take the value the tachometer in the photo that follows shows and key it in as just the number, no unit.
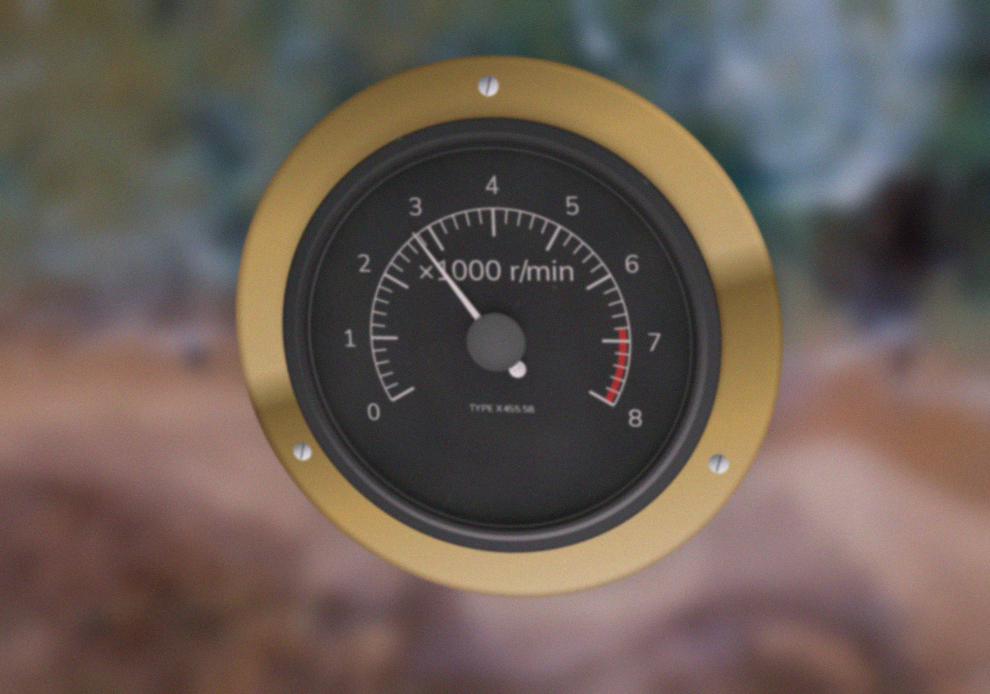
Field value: 2800
